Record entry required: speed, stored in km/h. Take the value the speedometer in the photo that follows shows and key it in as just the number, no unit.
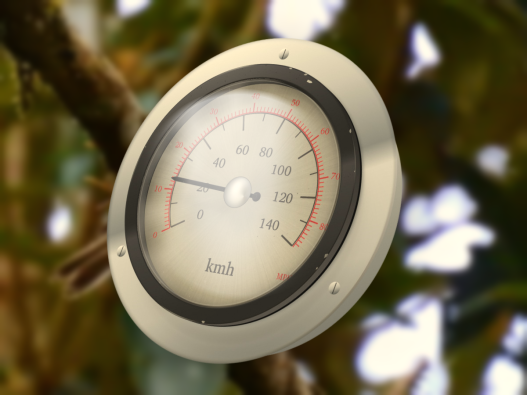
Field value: 20
